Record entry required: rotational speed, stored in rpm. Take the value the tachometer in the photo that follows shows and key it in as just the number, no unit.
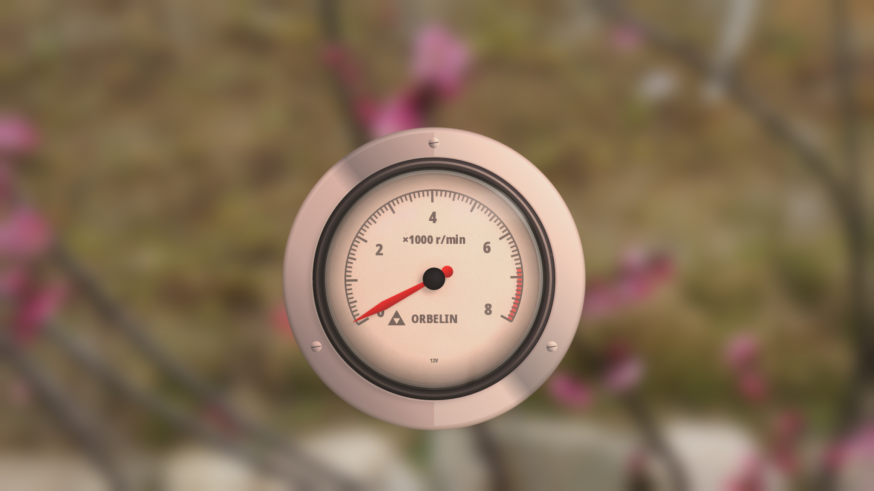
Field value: 100
